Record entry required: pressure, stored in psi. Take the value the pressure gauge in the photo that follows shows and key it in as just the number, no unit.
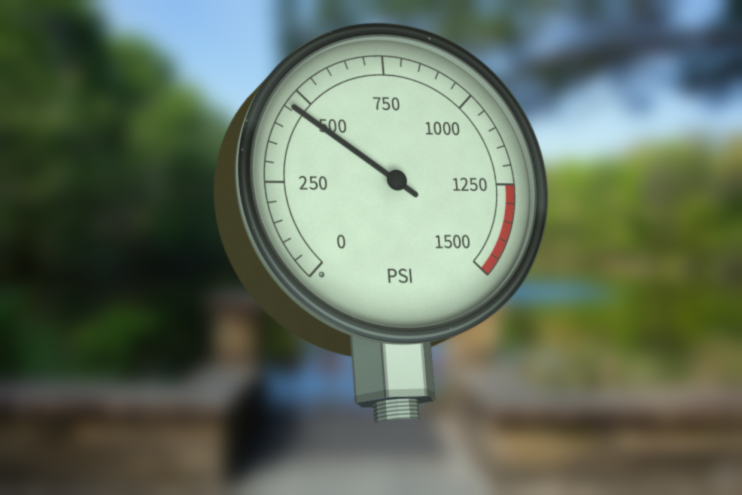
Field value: 450
